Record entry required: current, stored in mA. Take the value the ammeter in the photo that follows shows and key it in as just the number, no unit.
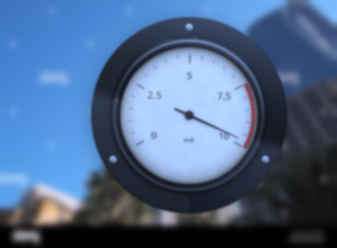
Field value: 9.75
